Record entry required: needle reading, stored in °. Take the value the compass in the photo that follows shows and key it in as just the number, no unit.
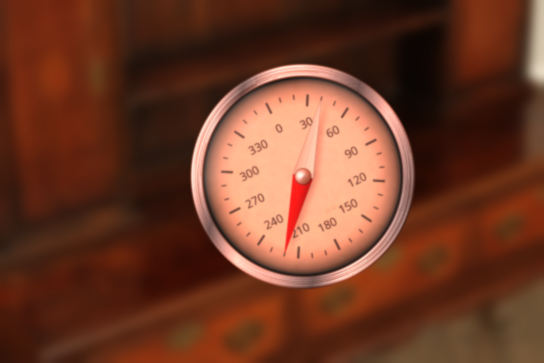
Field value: 220
